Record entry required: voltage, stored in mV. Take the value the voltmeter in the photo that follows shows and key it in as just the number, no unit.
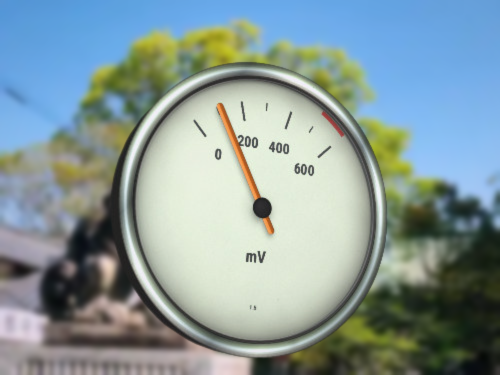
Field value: 100
